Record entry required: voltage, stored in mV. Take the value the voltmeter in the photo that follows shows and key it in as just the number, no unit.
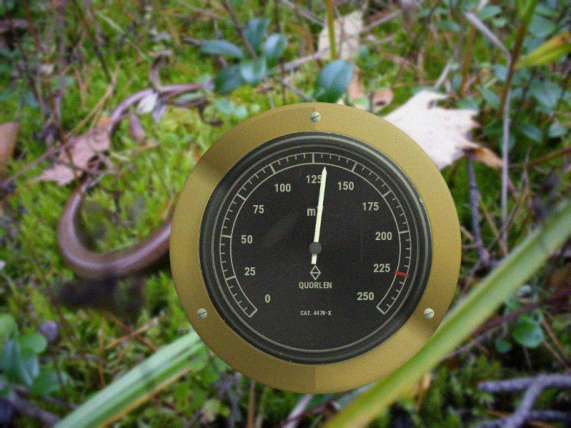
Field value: 132.5
